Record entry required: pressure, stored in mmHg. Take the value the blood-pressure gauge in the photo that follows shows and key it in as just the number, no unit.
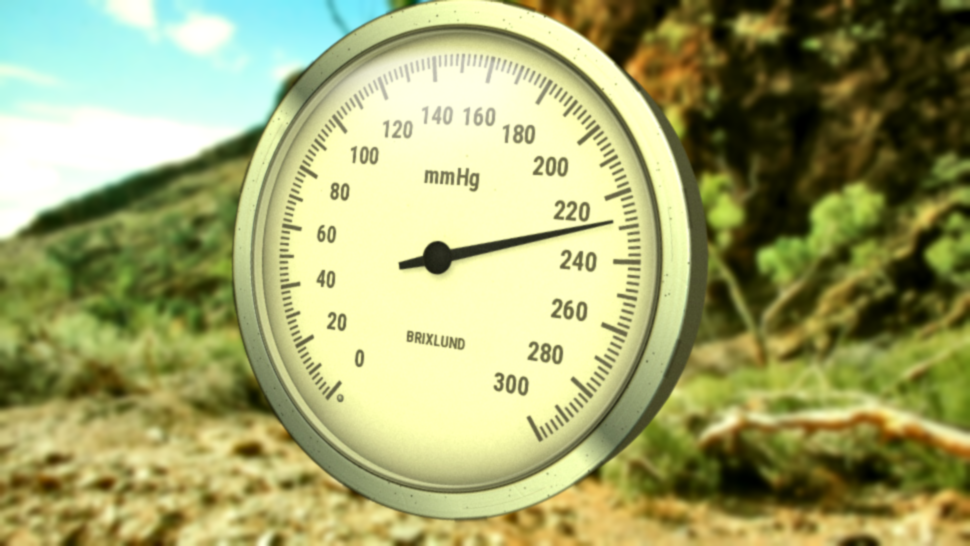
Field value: 228
